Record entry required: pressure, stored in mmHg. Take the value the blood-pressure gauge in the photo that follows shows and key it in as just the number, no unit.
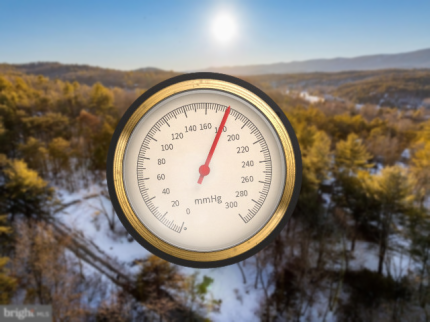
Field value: 180
